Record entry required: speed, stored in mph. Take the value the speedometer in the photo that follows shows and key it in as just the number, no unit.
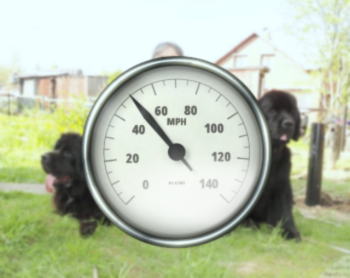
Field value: 50
